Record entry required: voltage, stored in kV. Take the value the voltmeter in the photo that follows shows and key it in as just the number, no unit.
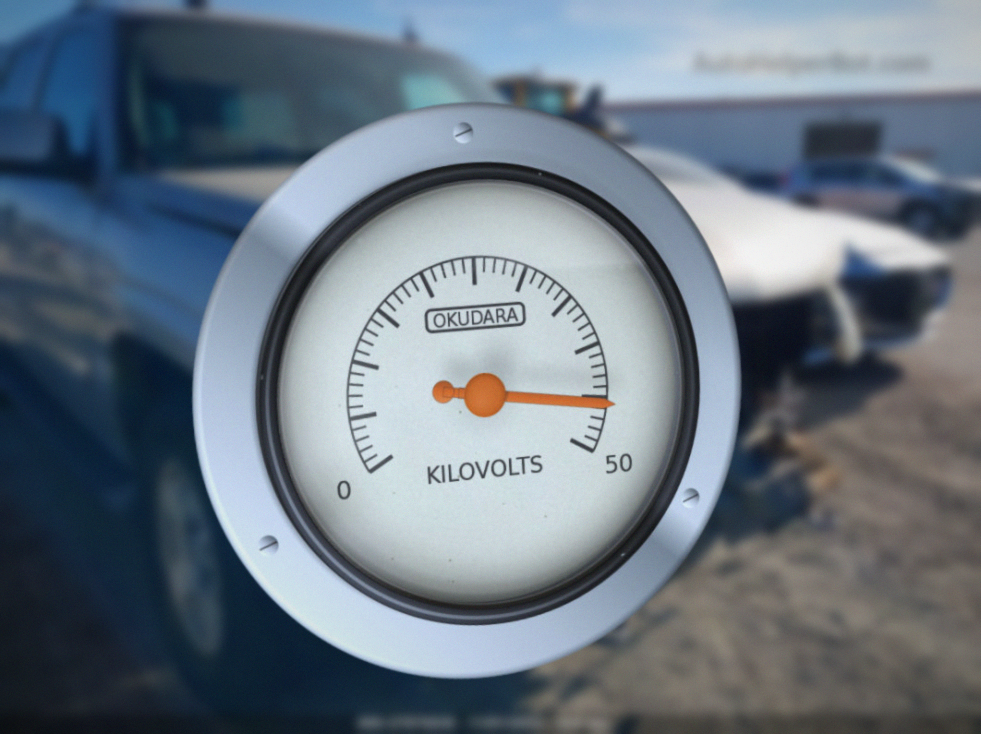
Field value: 45.5
